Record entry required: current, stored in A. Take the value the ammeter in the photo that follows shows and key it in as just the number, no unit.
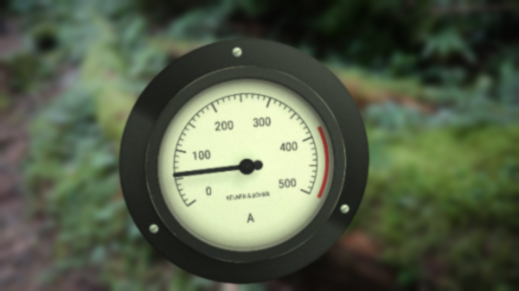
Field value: 60
